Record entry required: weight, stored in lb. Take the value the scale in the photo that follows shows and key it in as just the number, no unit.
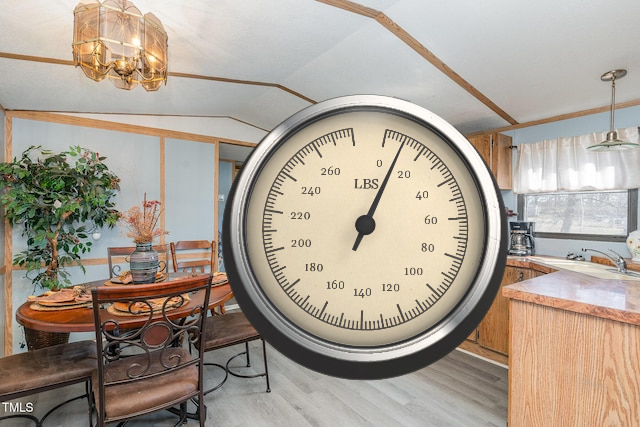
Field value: 10
